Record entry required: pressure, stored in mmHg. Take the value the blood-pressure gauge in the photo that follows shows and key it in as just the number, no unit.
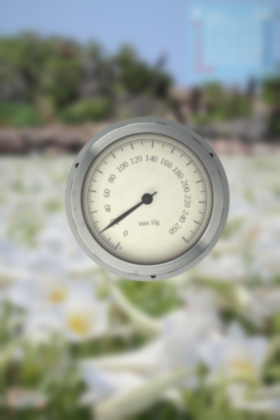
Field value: 20
